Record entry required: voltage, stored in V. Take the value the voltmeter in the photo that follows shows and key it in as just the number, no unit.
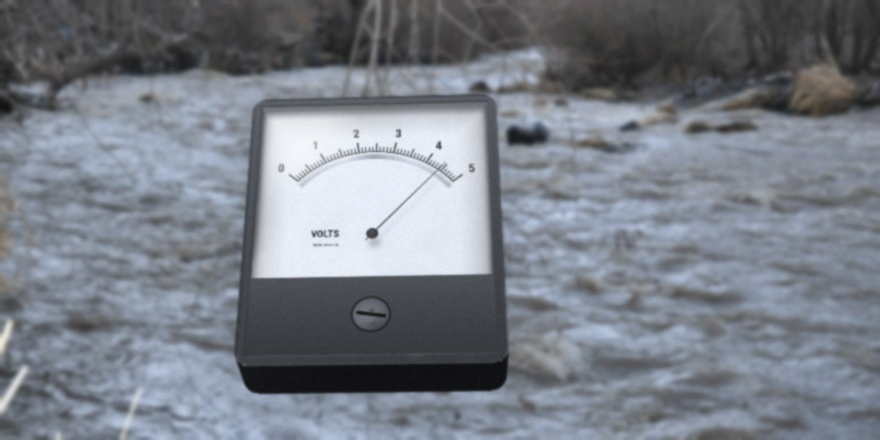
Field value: 4.5
